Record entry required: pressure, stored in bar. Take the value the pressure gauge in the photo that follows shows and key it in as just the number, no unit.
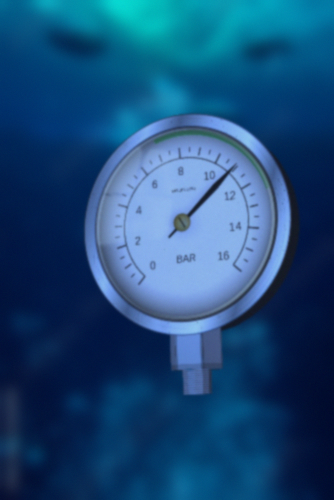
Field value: 11
